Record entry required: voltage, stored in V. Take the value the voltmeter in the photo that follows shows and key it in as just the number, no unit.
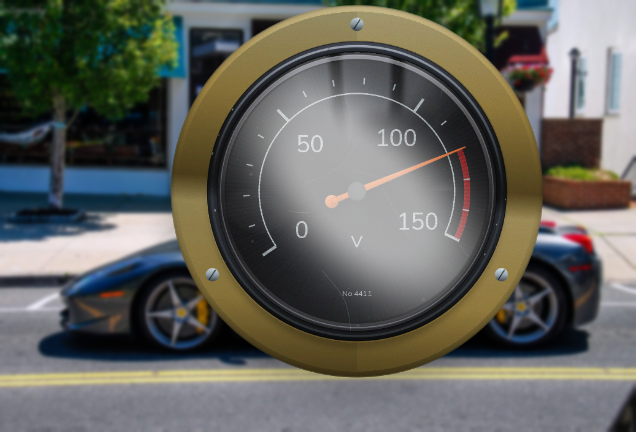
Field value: 120
